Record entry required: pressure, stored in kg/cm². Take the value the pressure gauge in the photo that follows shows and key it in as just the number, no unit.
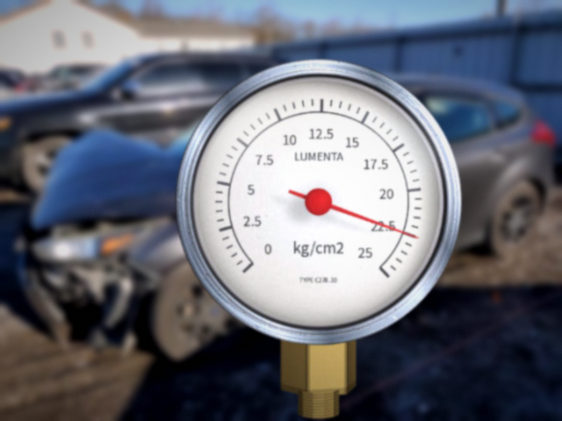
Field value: 22.5
